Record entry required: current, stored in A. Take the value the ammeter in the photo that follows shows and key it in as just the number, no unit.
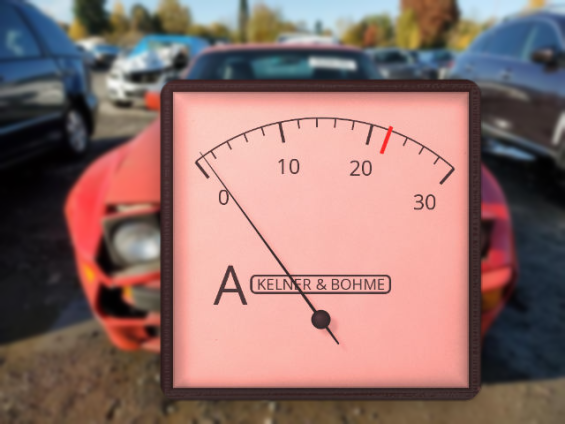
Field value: 1
